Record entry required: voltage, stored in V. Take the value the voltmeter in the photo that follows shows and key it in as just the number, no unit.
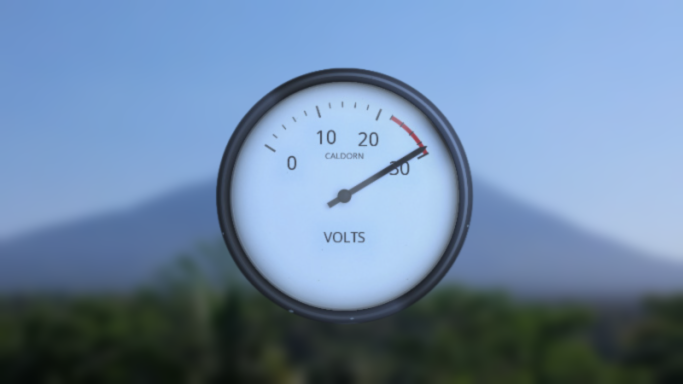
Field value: 29
